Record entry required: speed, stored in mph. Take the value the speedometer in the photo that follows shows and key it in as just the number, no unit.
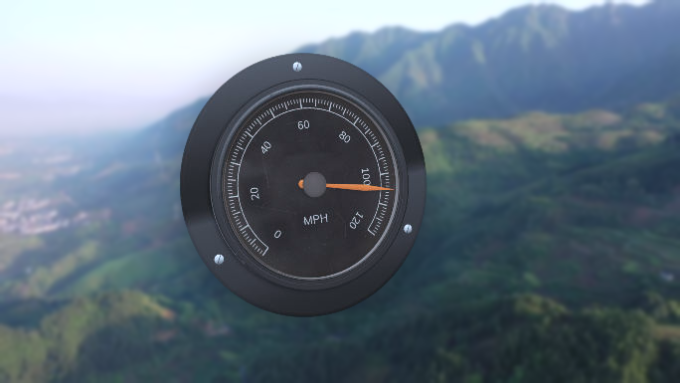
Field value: 105
